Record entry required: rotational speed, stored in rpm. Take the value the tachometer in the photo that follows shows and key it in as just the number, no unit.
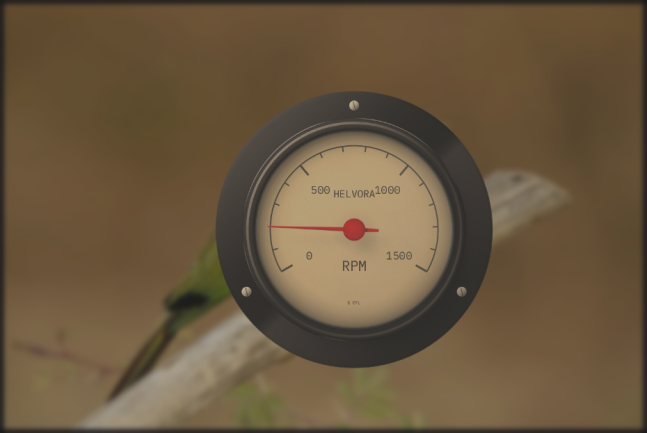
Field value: 200
